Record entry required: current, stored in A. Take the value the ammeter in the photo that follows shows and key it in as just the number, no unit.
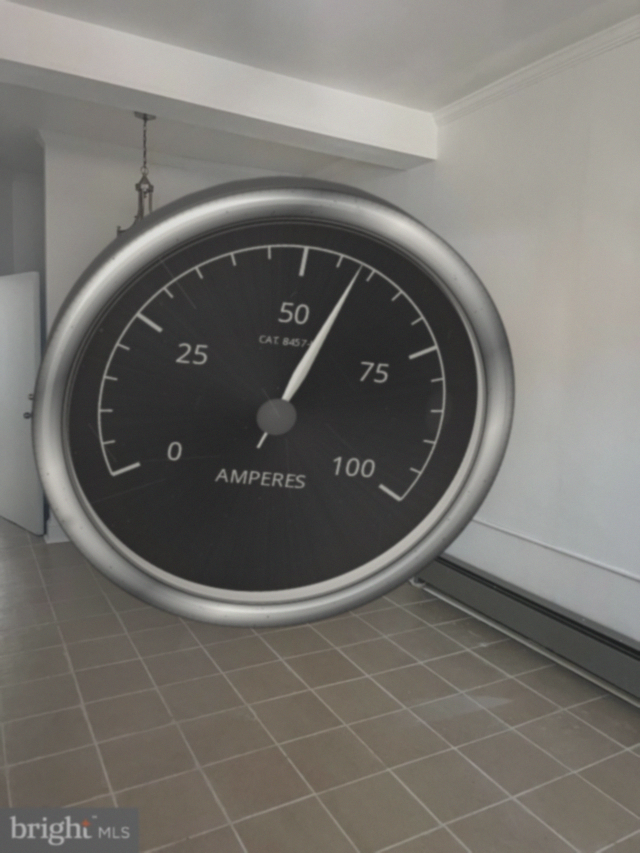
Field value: 57.5
